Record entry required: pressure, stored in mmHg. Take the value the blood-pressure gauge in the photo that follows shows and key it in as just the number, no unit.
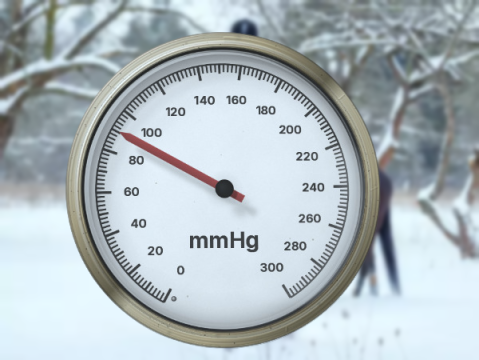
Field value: 90
